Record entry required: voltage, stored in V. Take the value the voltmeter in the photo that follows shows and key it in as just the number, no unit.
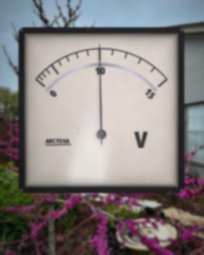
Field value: 10
